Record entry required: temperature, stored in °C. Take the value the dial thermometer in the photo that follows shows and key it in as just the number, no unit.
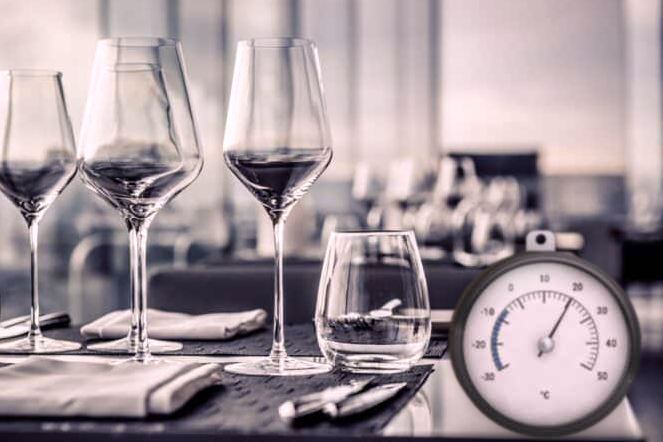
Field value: 20
